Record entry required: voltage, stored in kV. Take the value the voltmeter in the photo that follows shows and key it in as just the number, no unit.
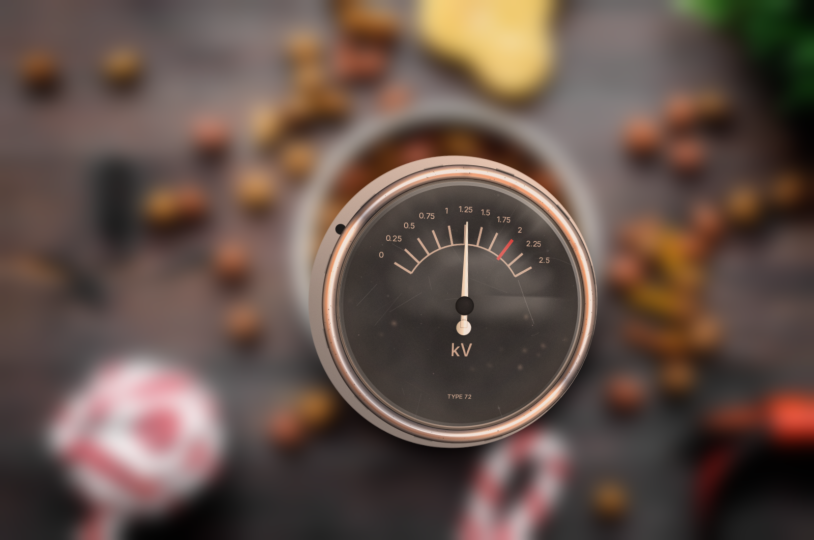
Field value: 1.25
